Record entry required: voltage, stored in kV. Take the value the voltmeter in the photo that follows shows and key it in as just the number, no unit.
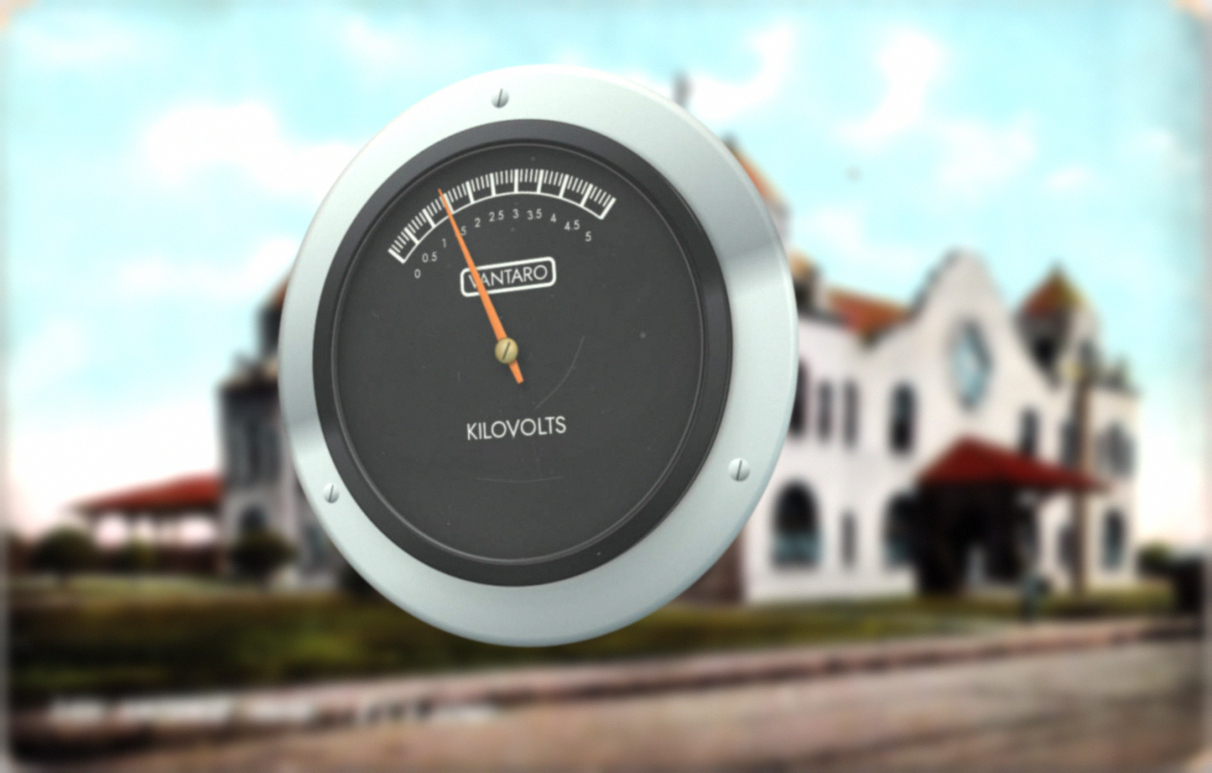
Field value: 1.5
